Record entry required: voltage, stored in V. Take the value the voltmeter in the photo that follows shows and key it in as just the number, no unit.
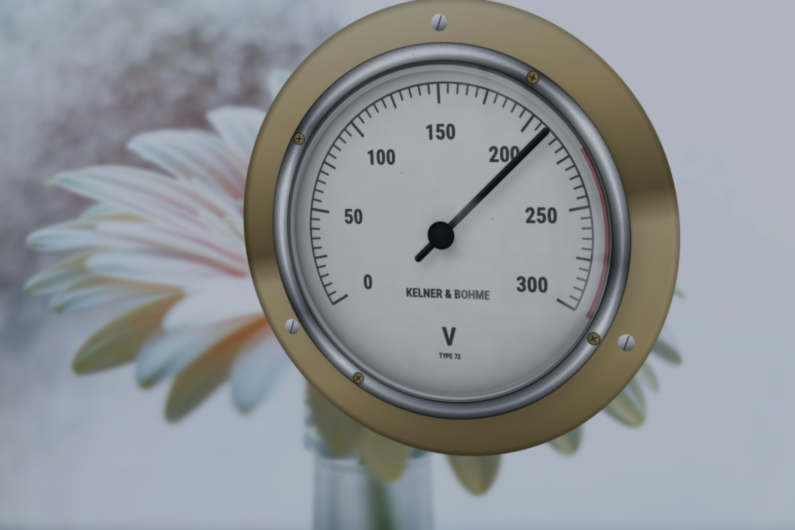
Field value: 210
